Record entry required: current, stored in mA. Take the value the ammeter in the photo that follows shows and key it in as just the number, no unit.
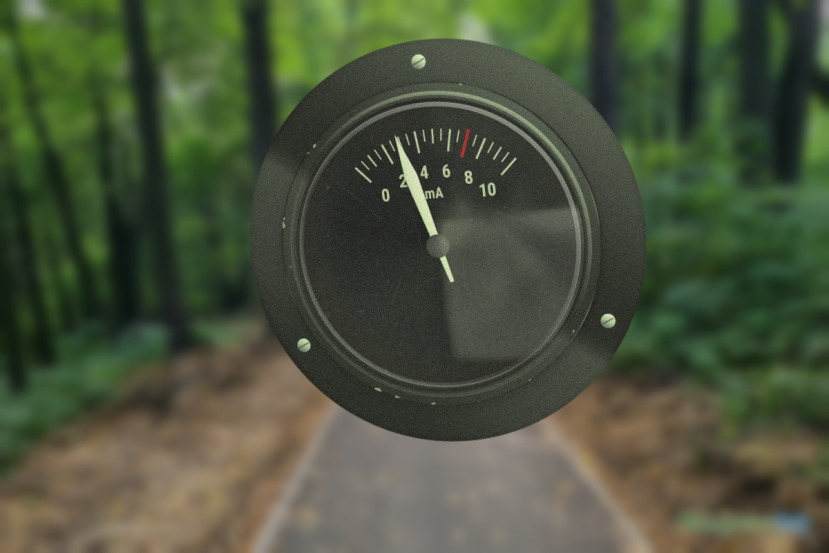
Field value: 3
